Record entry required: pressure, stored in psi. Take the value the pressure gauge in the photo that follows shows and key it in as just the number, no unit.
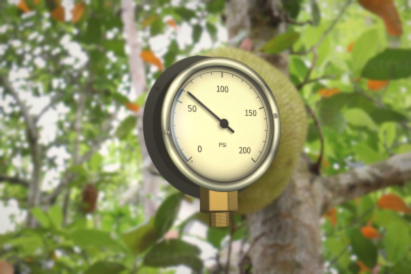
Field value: 60
